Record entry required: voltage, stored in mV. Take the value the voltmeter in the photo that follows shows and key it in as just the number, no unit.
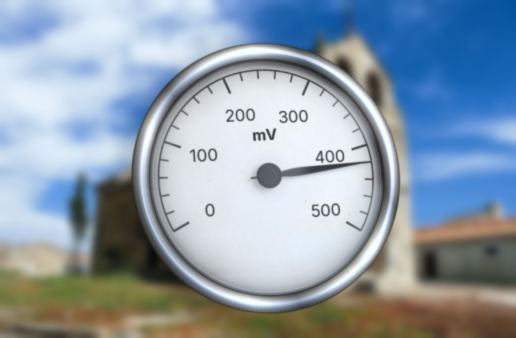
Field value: 420
